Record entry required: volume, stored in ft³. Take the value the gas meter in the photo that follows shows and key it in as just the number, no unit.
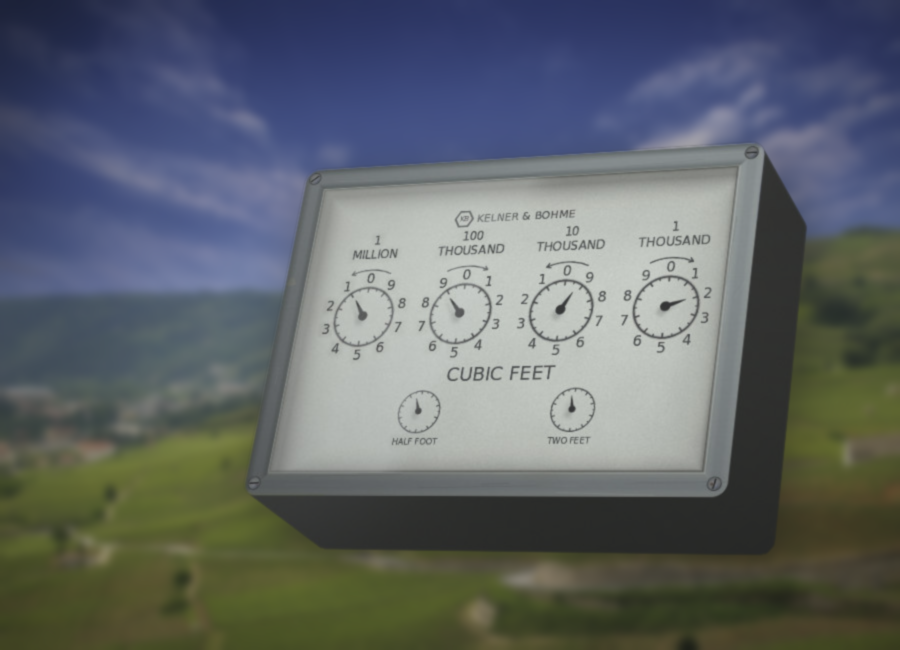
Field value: 89200
